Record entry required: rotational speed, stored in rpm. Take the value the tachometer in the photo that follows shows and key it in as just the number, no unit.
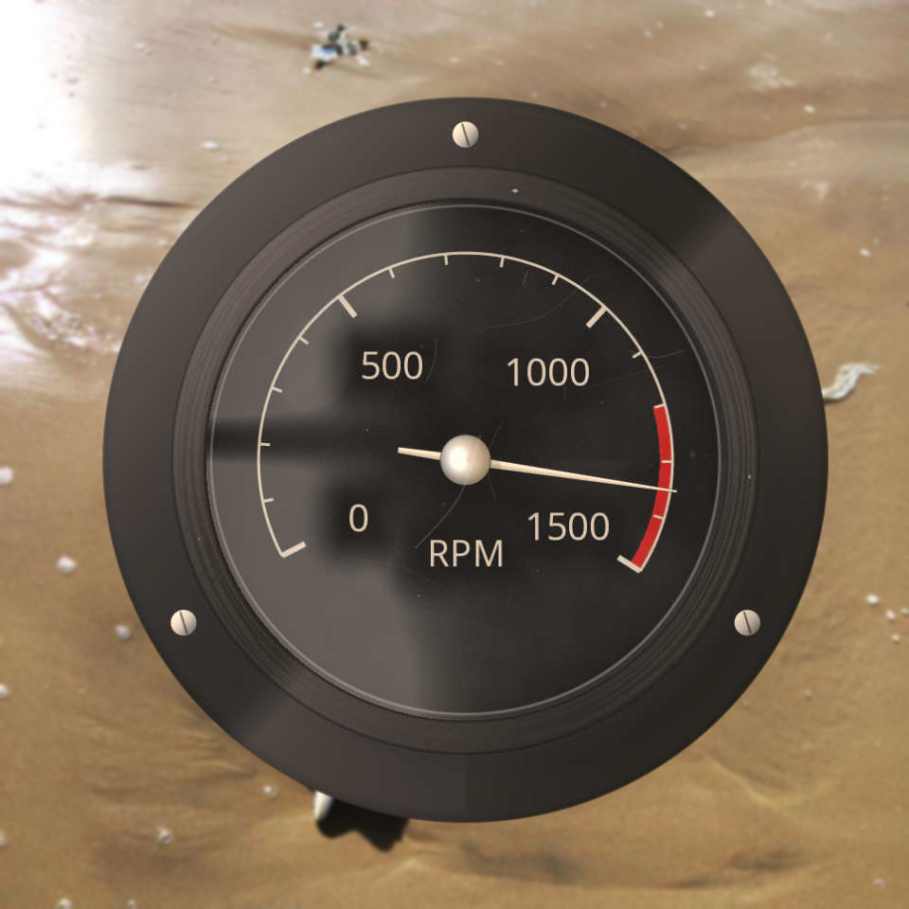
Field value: 1350
